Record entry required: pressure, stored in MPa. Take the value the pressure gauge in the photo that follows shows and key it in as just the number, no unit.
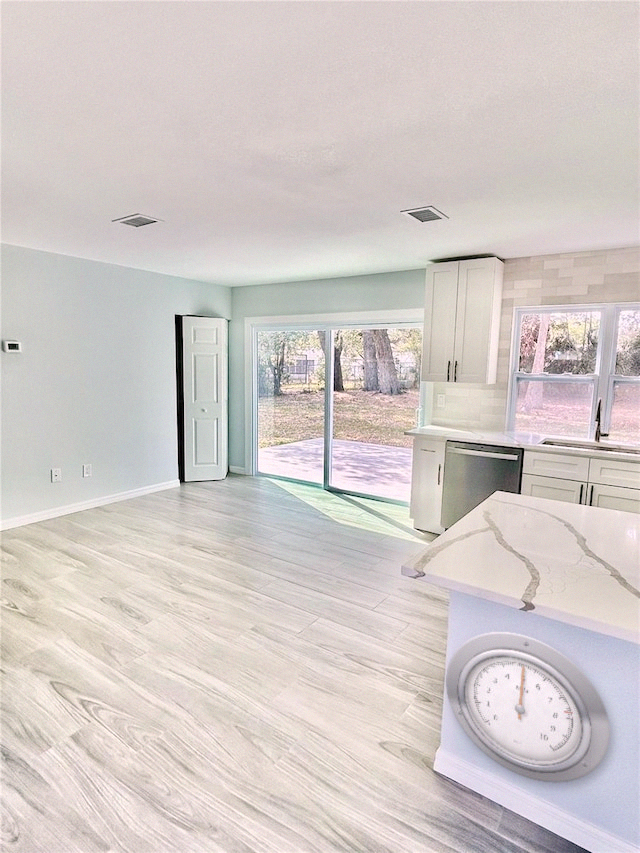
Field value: 5
